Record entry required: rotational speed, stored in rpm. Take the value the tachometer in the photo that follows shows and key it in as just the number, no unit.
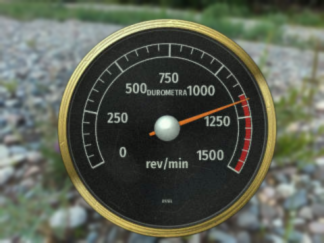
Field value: 1175
